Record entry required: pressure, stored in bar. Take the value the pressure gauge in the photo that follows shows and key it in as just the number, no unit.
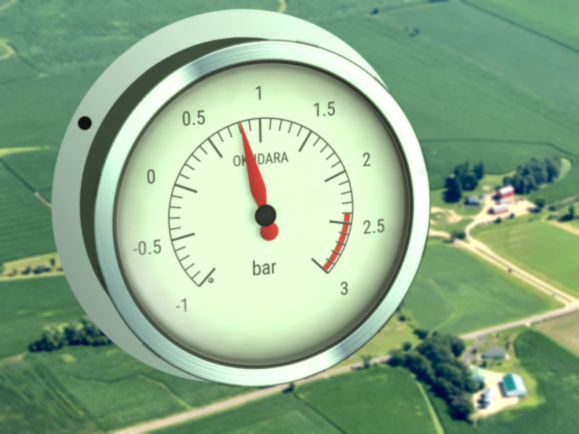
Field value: 0.8
